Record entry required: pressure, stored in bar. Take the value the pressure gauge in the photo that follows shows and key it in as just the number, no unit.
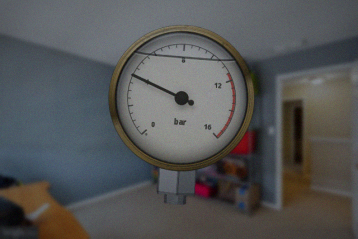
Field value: 4
